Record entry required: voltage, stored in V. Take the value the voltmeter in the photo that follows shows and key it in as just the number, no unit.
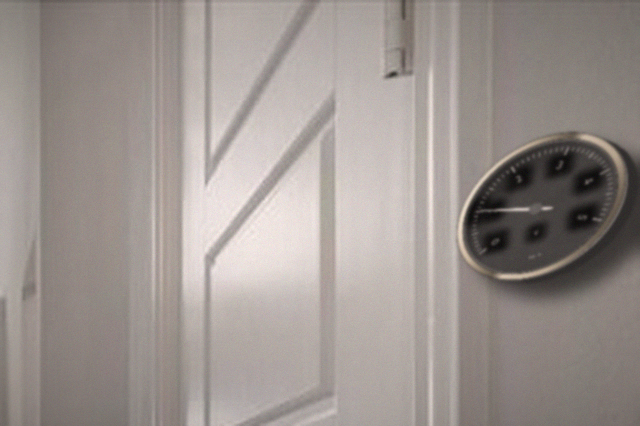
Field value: 1
